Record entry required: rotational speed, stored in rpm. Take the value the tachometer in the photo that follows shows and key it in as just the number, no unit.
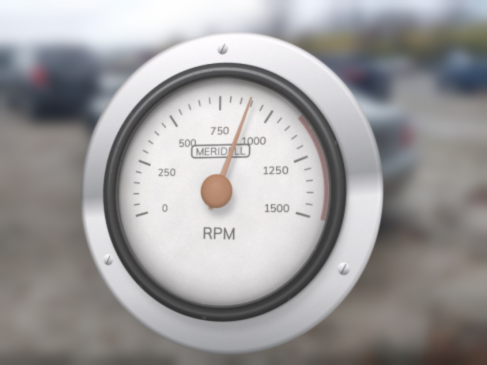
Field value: 900
